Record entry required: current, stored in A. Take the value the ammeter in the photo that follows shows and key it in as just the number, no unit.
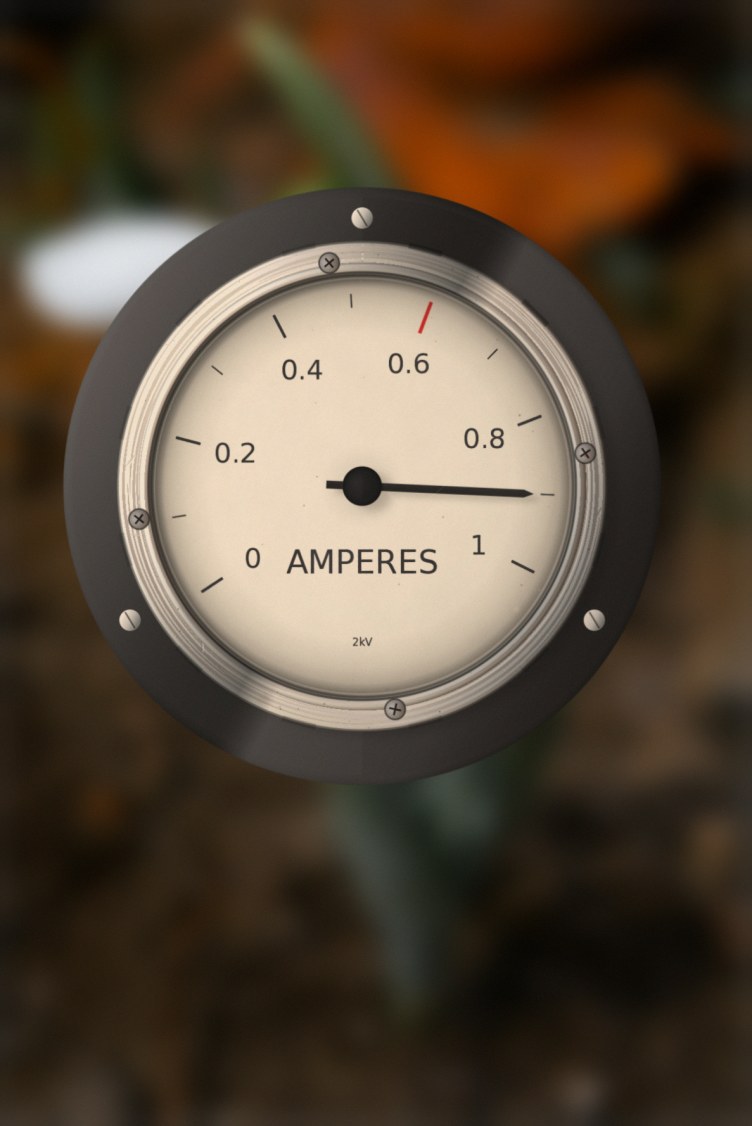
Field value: 0.9
